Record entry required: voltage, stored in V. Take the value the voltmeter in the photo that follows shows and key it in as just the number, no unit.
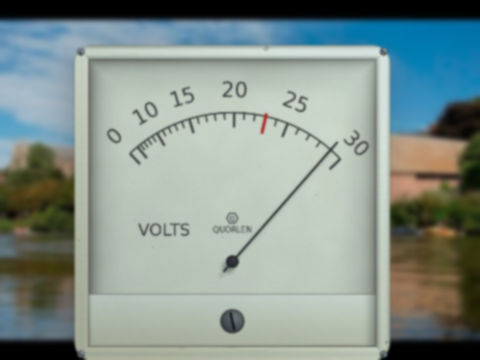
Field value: 29
